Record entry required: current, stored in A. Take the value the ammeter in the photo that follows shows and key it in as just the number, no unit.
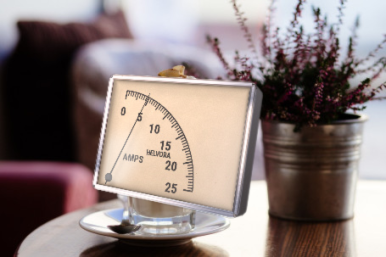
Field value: 5
